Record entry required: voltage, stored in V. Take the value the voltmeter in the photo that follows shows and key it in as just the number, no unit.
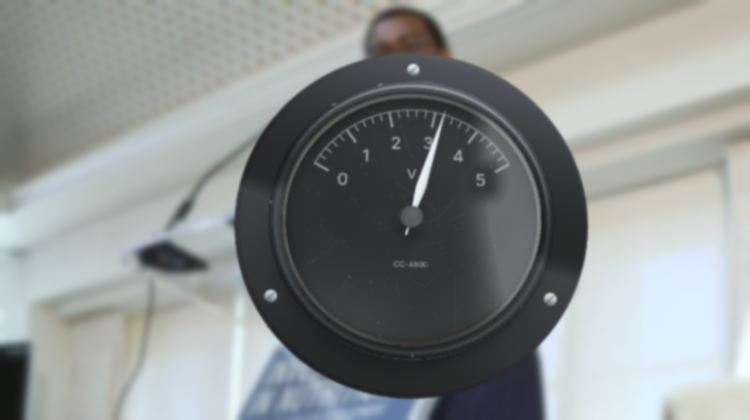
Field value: 3.2
